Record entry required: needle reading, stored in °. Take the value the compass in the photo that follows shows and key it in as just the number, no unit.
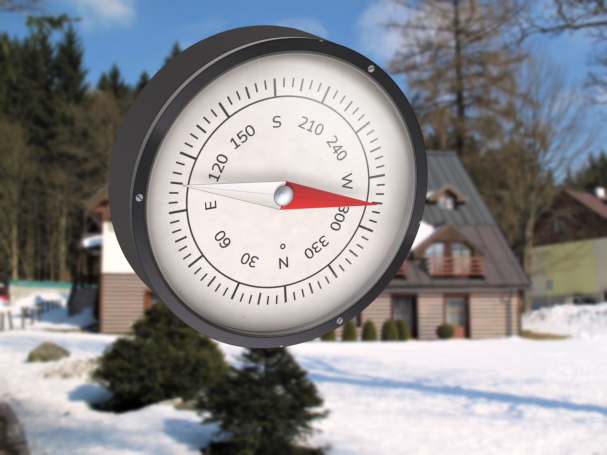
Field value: 285
